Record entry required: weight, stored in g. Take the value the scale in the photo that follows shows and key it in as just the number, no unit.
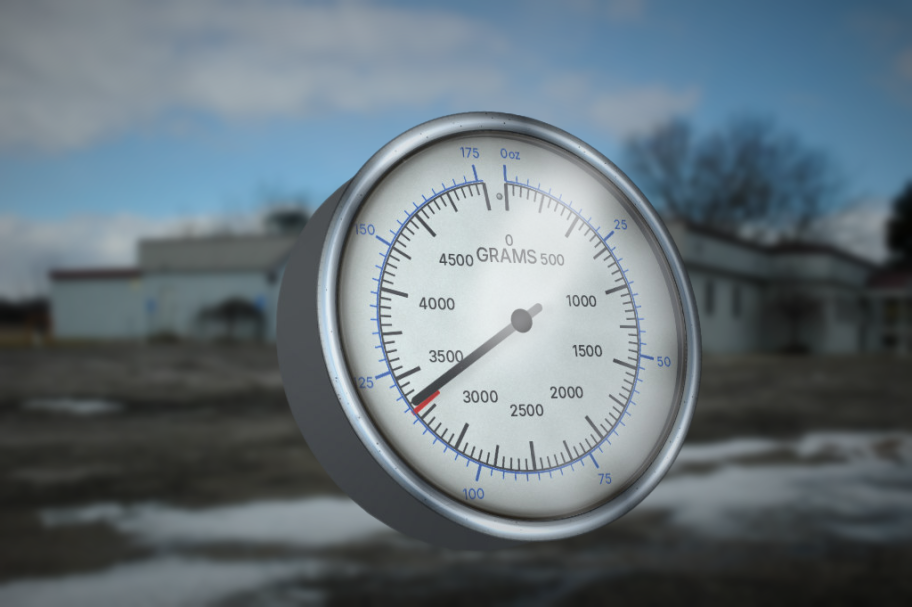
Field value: 3350
